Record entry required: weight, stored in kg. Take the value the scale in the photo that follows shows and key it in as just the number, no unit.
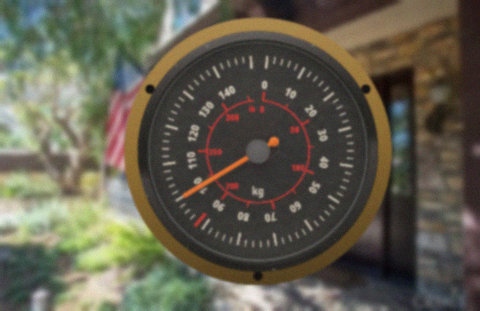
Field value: 100
